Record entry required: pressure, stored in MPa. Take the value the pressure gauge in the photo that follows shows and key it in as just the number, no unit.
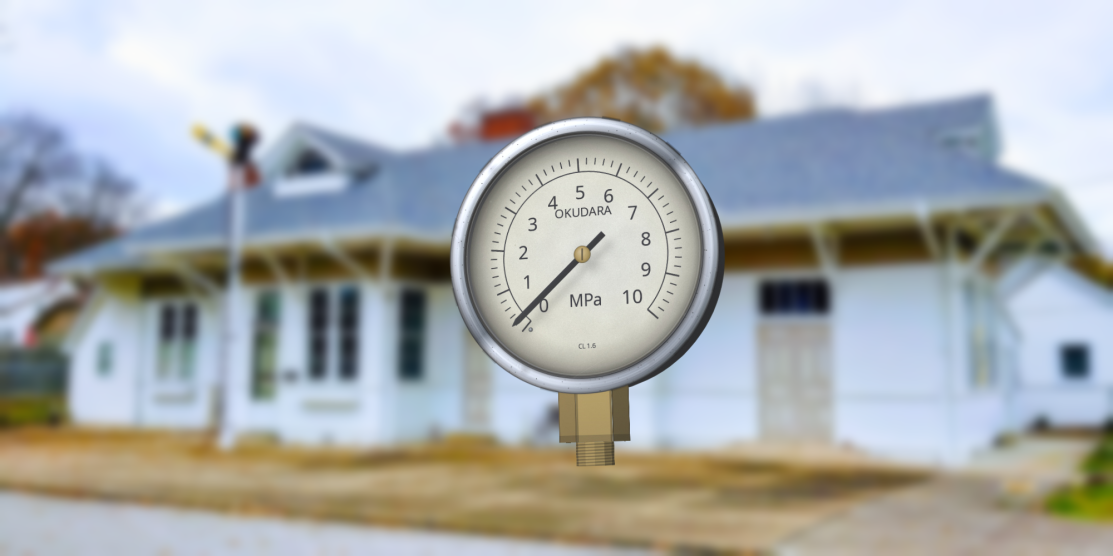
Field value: 0.2
